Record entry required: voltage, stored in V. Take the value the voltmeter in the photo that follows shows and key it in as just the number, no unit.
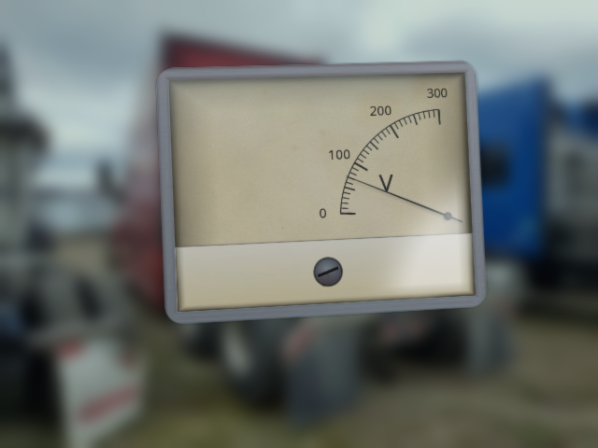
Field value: 70
